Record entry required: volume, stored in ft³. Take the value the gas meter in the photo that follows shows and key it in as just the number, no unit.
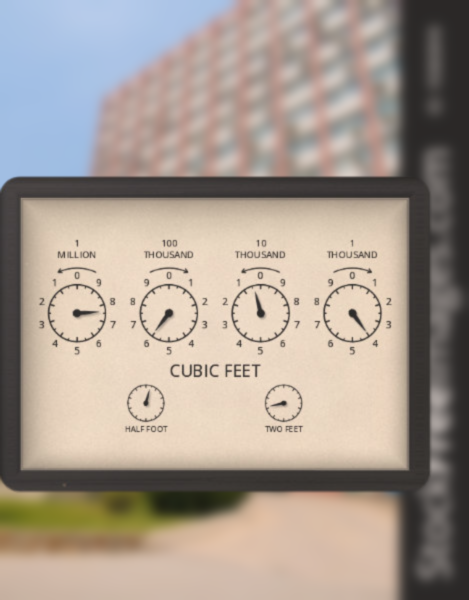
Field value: 760400
